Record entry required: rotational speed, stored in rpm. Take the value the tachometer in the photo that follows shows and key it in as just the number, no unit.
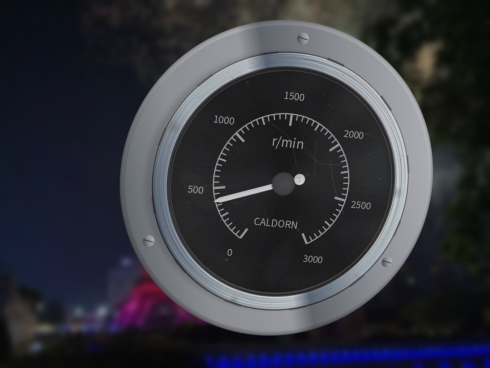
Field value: 400
